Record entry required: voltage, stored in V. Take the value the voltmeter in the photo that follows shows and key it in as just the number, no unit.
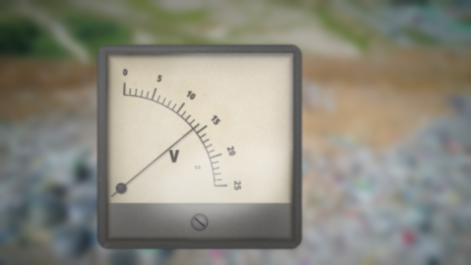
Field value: 14
